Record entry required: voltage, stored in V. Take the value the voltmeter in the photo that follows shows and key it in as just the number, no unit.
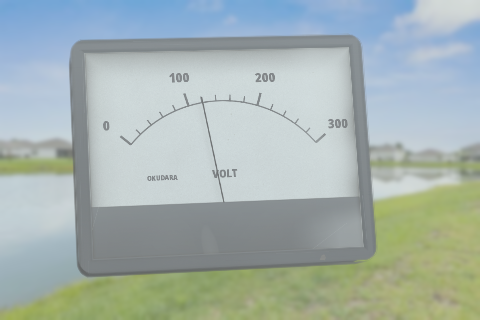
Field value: 120
